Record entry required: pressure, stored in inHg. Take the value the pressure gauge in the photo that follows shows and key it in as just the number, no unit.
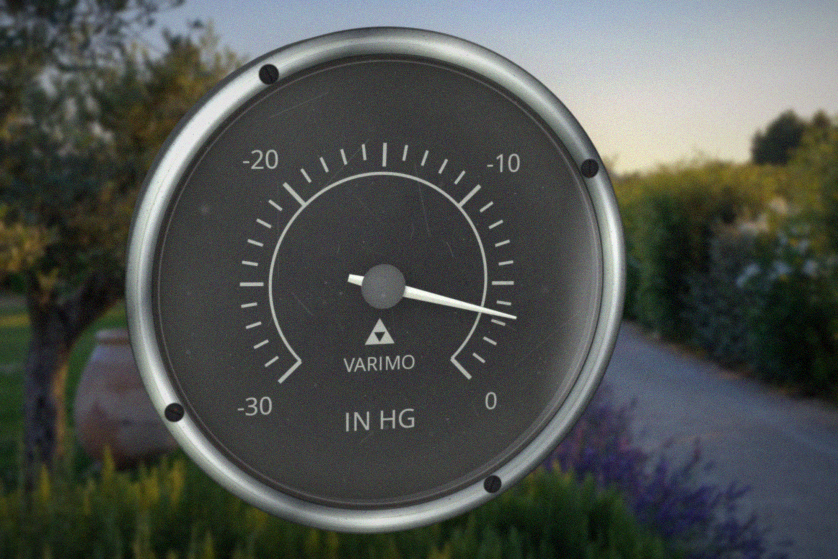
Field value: -3.5
